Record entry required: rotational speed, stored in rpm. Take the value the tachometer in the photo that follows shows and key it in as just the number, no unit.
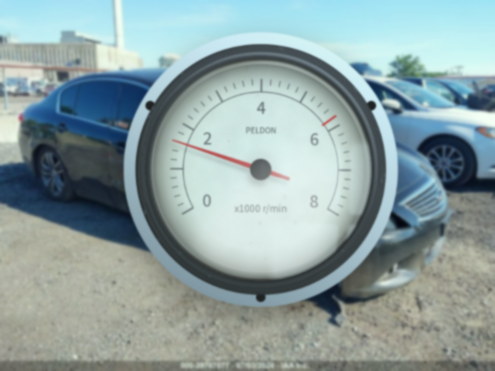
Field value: 1600
